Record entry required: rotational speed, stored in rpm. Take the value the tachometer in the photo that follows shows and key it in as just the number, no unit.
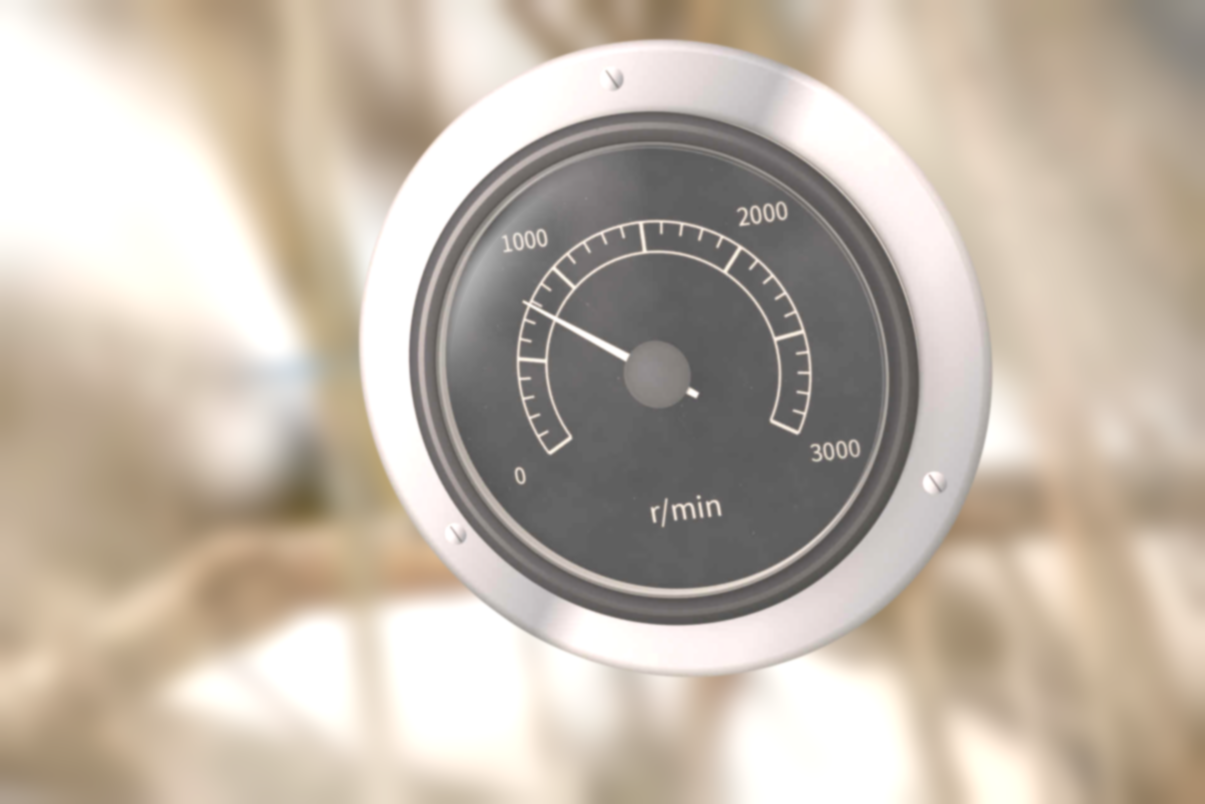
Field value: 800
